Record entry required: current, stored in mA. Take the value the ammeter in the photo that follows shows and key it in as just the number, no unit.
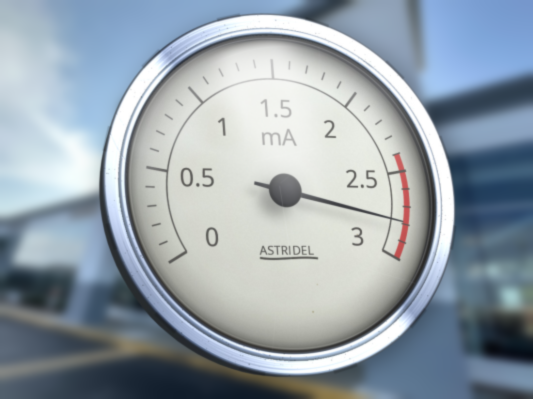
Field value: 2.8
